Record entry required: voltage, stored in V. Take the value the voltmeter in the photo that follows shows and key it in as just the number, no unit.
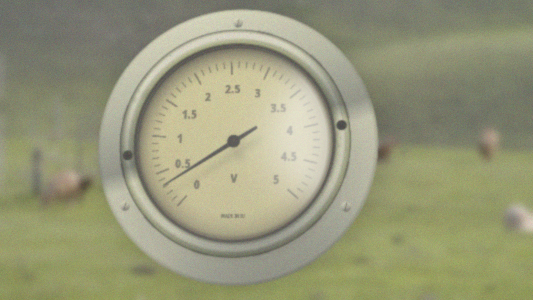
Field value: 0.3
